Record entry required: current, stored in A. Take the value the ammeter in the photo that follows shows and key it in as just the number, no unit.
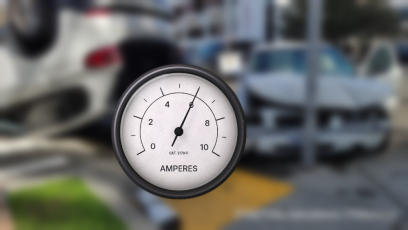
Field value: 6
